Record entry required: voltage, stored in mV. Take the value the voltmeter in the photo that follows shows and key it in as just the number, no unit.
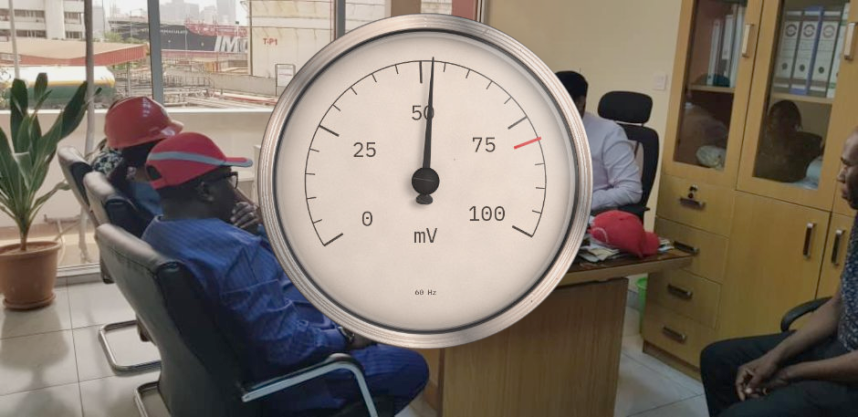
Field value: 52.5
